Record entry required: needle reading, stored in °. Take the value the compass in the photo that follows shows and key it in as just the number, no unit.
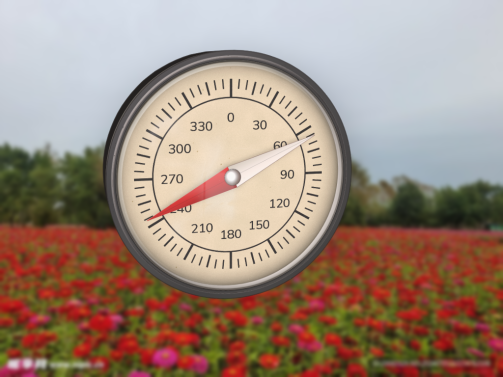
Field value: 245
